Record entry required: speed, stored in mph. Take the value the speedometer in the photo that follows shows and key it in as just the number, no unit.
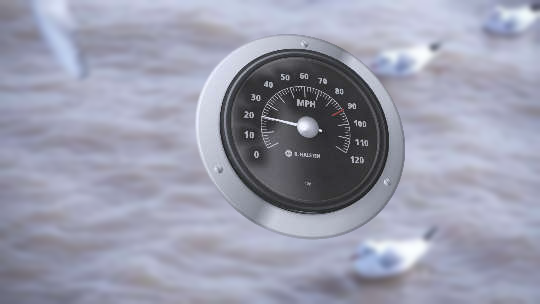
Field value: 20
